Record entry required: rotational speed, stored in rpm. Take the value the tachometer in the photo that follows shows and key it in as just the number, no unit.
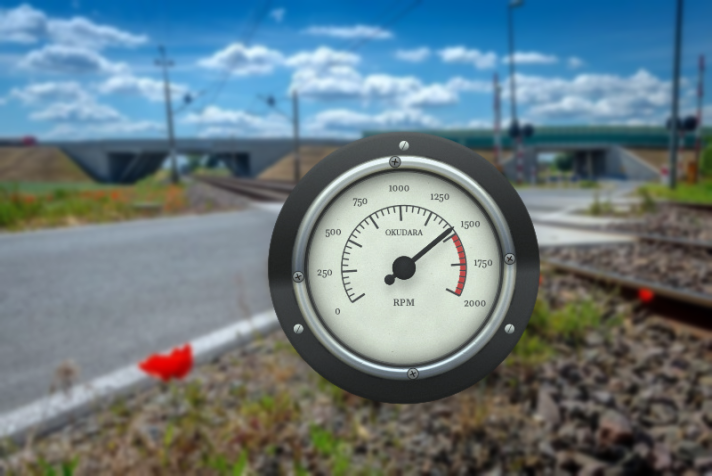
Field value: 1450
